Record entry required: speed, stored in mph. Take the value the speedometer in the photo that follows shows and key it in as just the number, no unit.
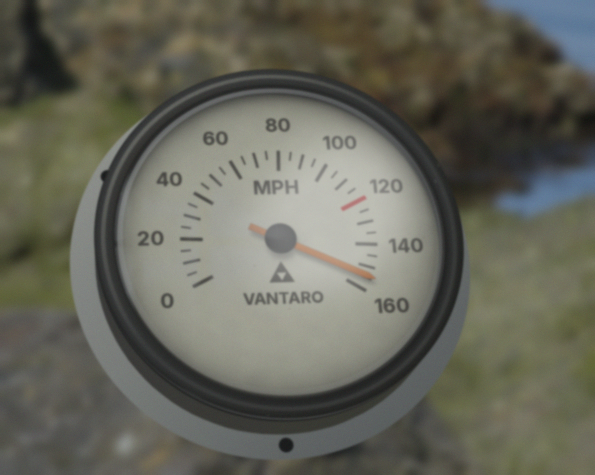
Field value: 155
